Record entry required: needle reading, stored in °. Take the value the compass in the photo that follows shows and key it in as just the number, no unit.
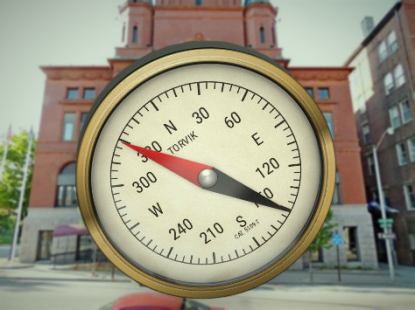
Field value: 330
